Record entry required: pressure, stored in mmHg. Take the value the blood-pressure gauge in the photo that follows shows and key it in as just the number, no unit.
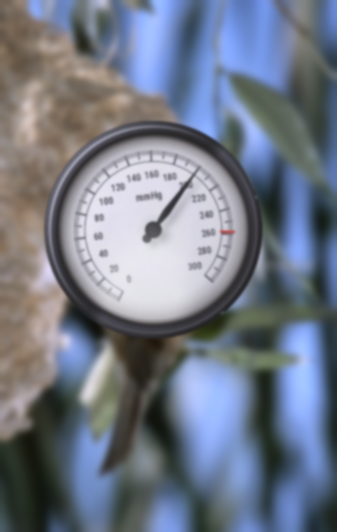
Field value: 200
